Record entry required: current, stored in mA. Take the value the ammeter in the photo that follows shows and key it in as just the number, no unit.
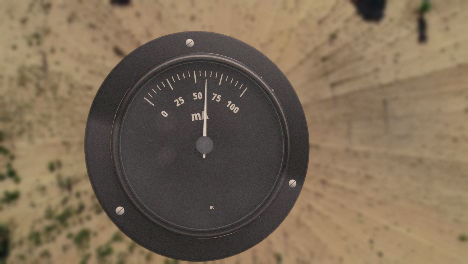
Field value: 60
